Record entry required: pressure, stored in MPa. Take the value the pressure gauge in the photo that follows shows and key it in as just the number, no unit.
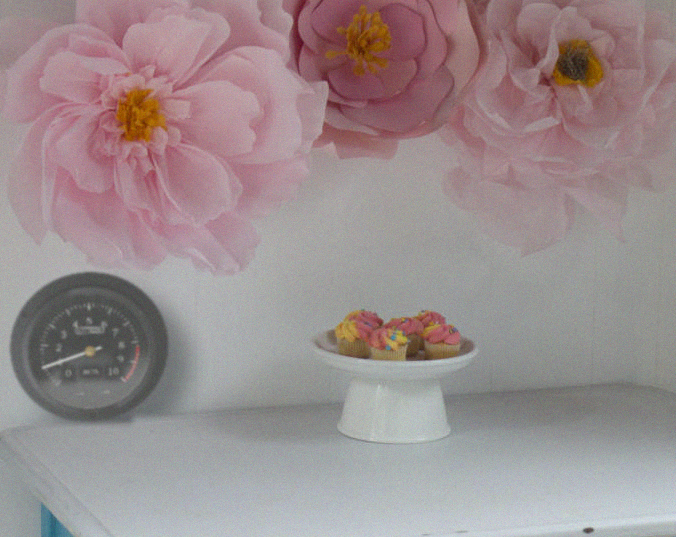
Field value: 1
